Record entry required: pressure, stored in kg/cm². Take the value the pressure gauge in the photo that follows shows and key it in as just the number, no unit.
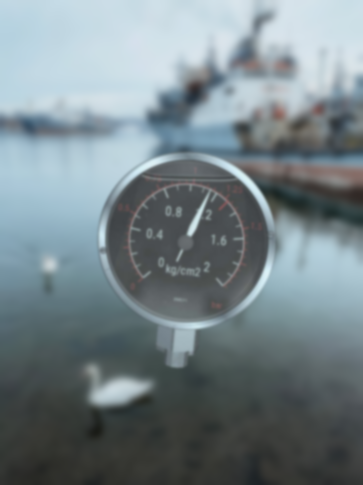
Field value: 1.15
